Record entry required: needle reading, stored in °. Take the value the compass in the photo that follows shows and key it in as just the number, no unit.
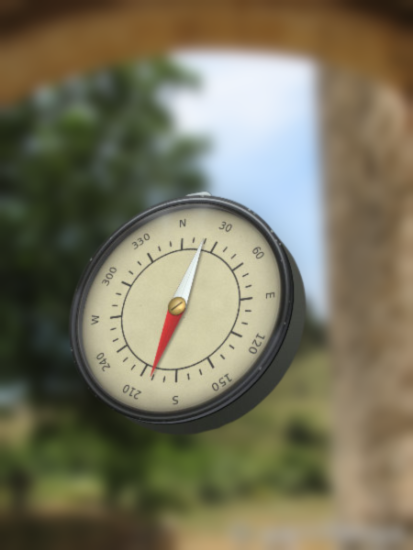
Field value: 200
